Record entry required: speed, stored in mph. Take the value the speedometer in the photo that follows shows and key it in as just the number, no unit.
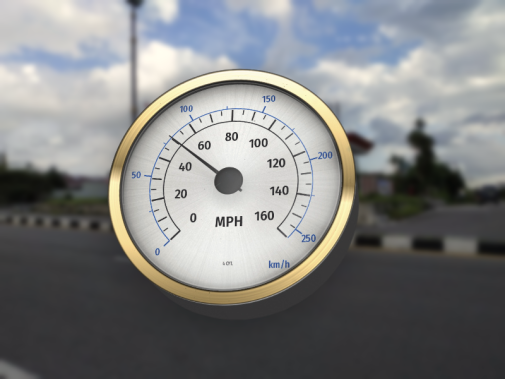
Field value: 50
